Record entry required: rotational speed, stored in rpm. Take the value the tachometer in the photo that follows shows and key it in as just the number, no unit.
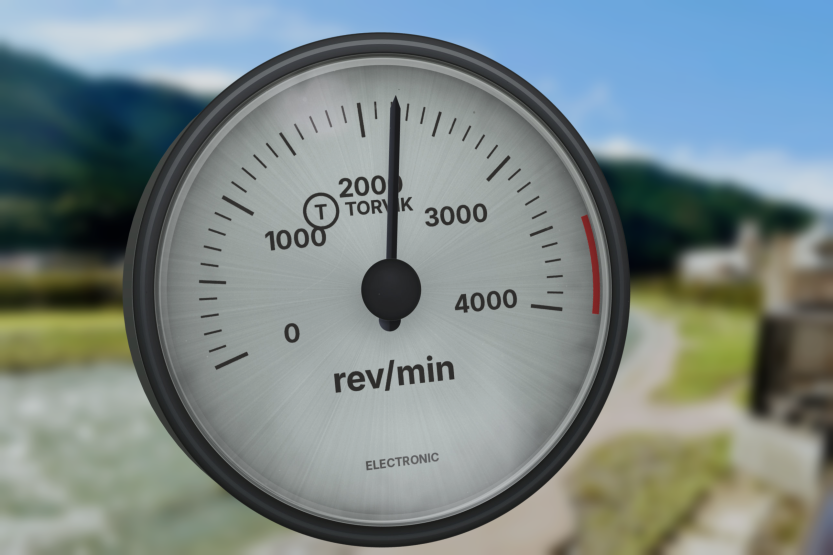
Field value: 2200
